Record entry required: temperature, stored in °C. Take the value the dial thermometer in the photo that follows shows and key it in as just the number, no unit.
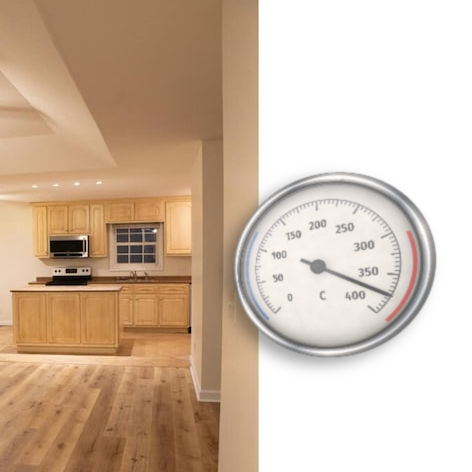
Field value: 375
